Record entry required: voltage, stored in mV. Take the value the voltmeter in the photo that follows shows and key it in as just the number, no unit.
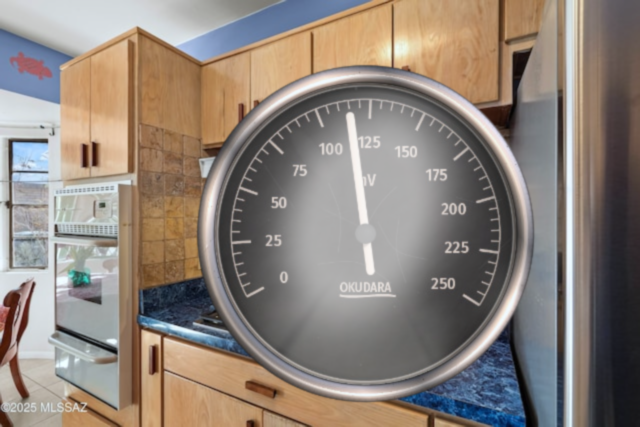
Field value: 115
